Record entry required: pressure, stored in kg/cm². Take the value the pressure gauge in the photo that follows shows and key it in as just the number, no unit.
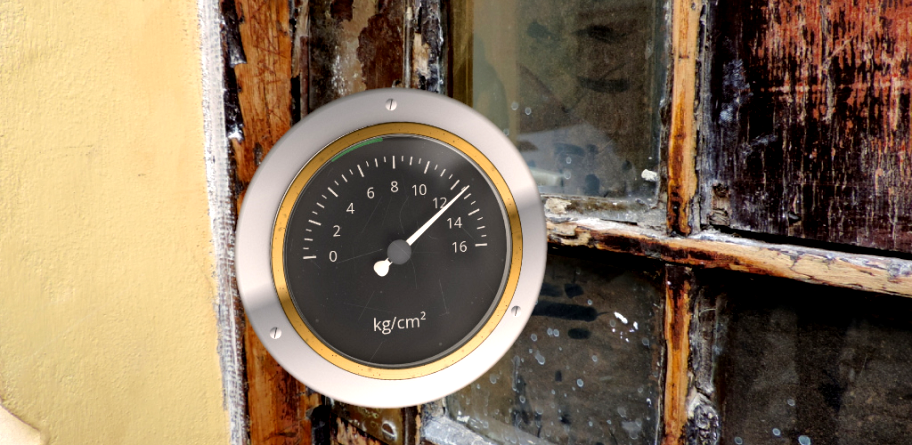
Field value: 12.5
